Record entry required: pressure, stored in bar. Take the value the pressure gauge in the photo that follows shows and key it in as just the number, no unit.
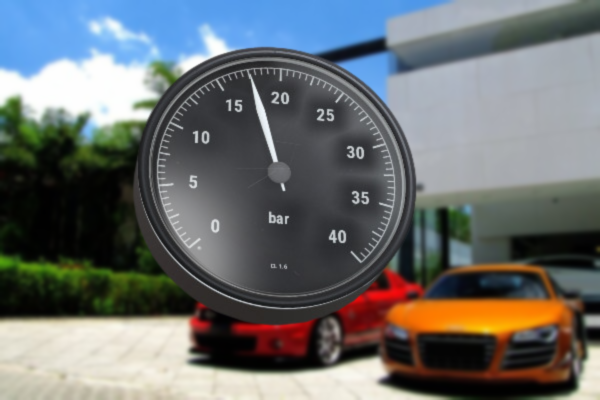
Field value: 17.5
